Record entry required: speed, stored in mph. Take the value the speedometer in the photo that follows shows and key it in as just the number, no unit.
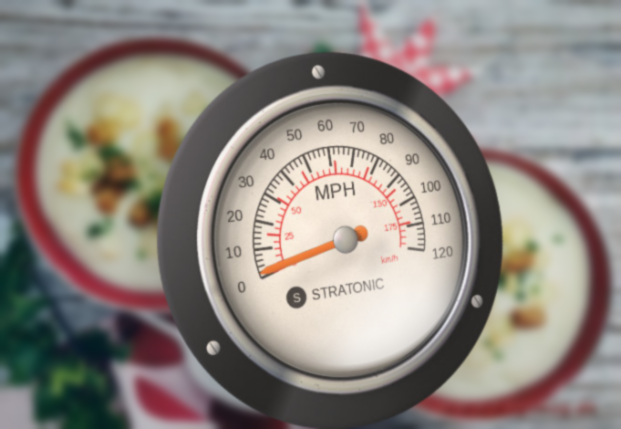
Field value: 2
